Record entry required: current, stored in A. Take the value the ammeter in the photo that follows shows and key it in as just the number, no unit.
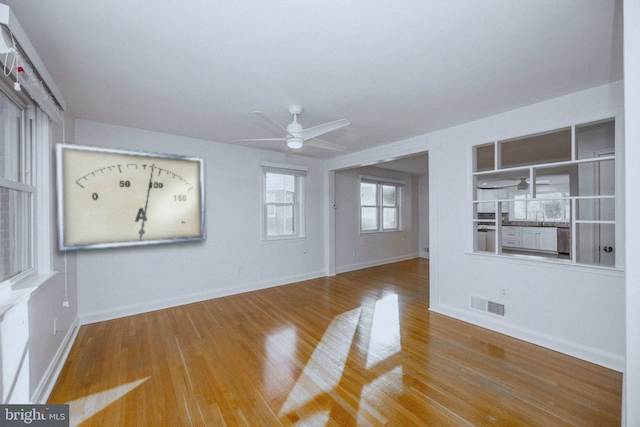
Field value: 90
